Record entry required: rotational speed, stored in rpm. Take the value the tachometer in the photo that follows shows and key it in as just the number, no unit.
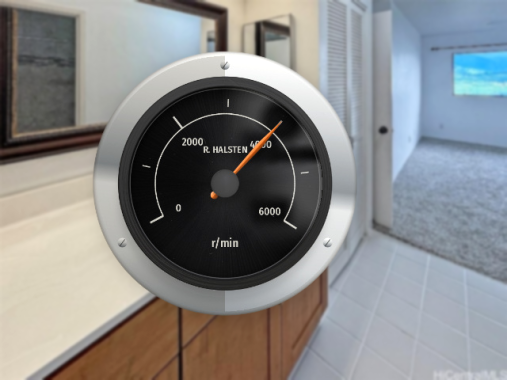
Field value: 4000
